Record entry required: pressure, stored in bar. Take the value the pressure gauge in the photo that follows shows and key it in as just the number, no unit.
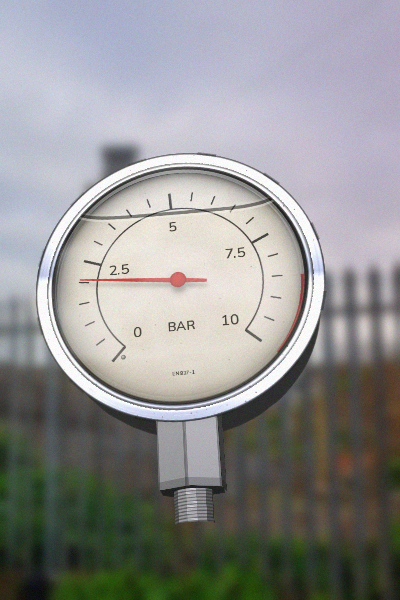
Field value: 2
